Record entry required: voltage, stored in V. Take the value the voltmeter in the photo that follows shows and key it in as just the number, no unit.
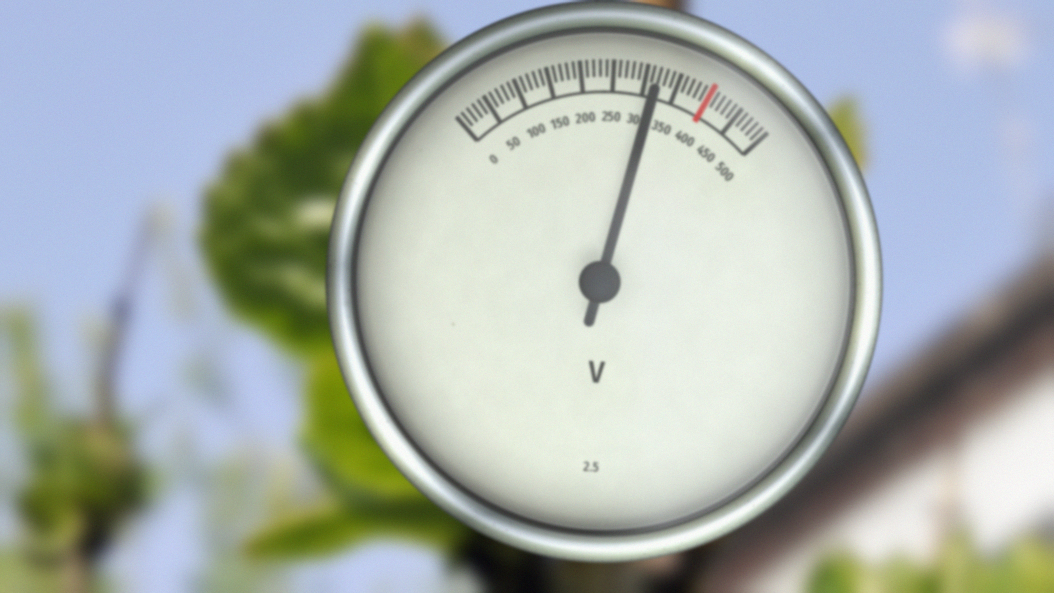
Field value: 320
